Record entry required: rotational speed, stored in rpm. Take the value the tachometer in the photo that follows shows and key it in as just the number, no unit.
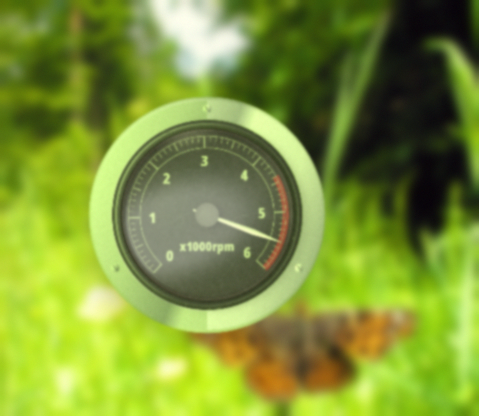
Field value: 5500
